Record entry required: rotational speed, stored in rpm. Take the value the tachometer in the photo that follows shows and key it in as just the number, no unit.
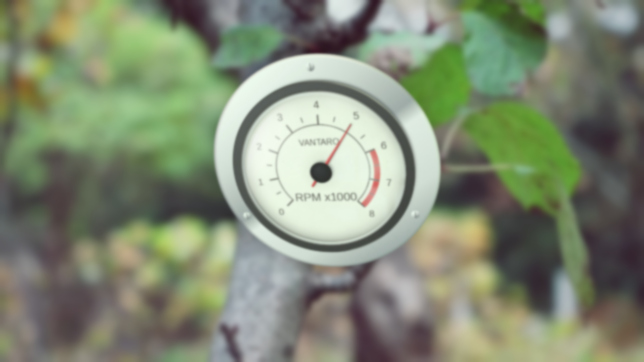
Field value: 5000
